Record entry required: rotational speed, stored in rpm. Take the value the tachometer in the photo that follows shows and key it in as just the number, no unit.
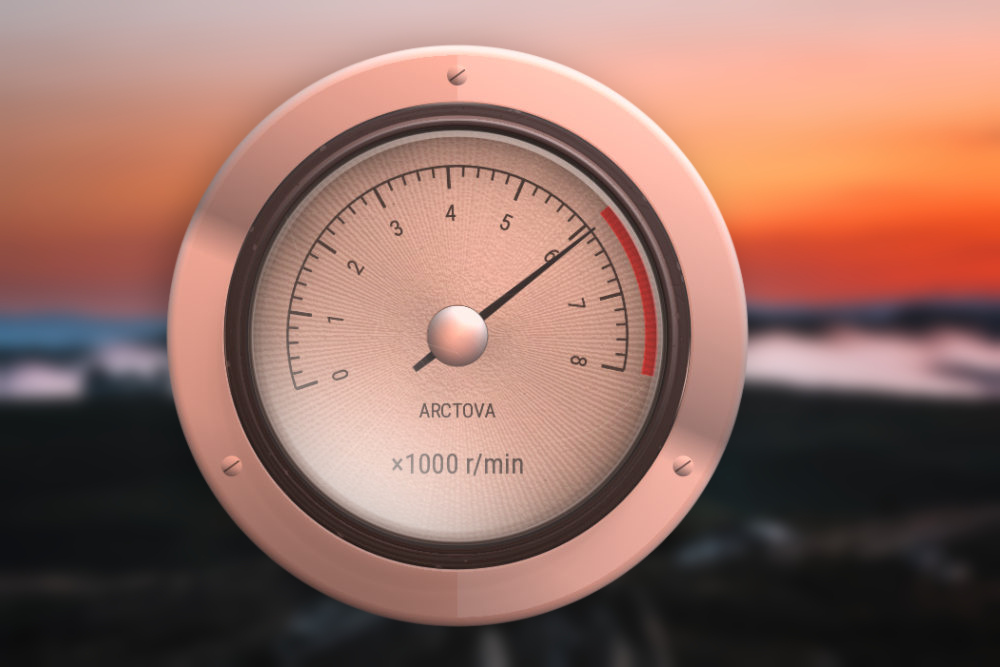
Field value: 6100
